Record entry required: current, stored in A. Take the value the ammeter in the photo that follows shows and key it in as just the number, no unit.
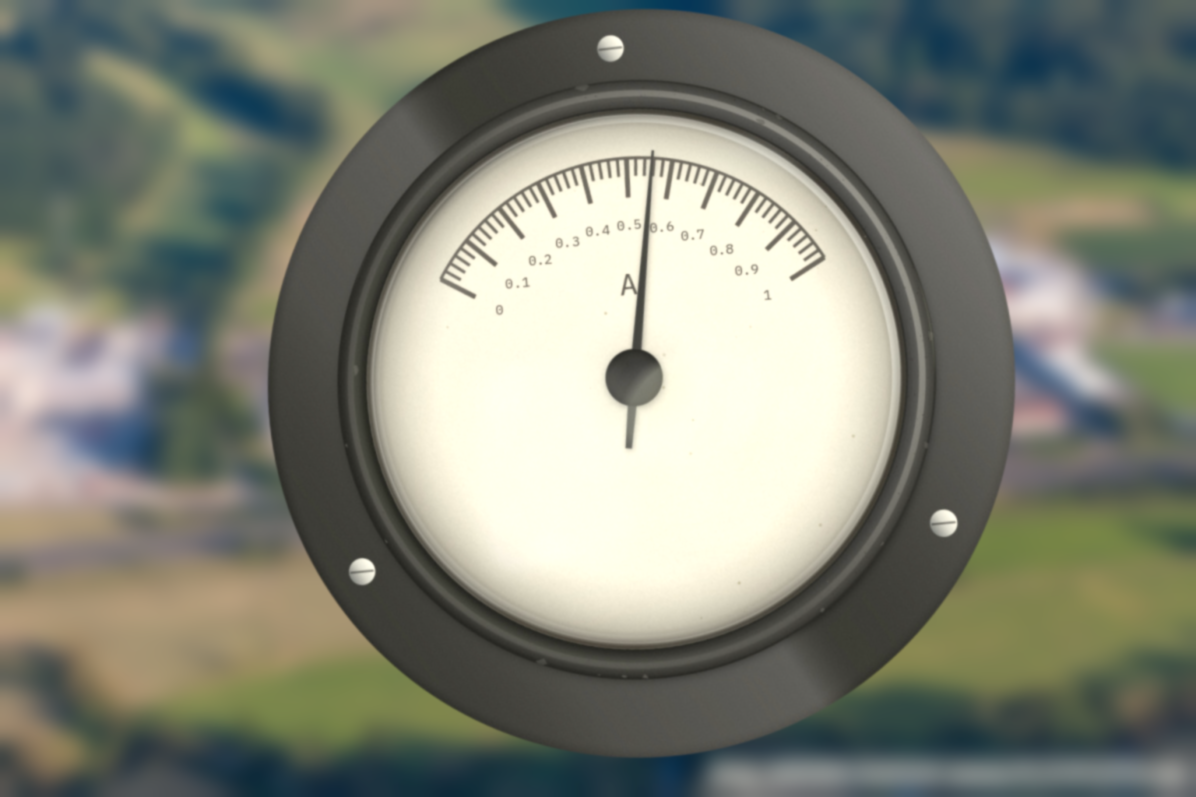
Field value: 0.56
